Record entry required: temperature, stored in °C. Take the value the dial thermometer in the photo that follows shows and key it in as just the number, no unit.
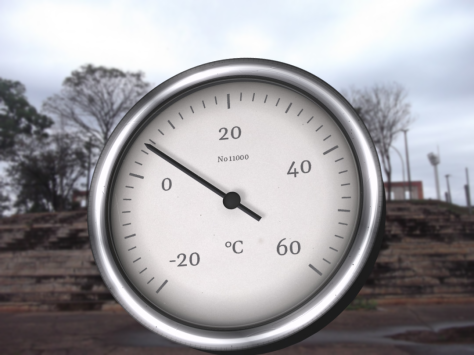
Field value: 5
